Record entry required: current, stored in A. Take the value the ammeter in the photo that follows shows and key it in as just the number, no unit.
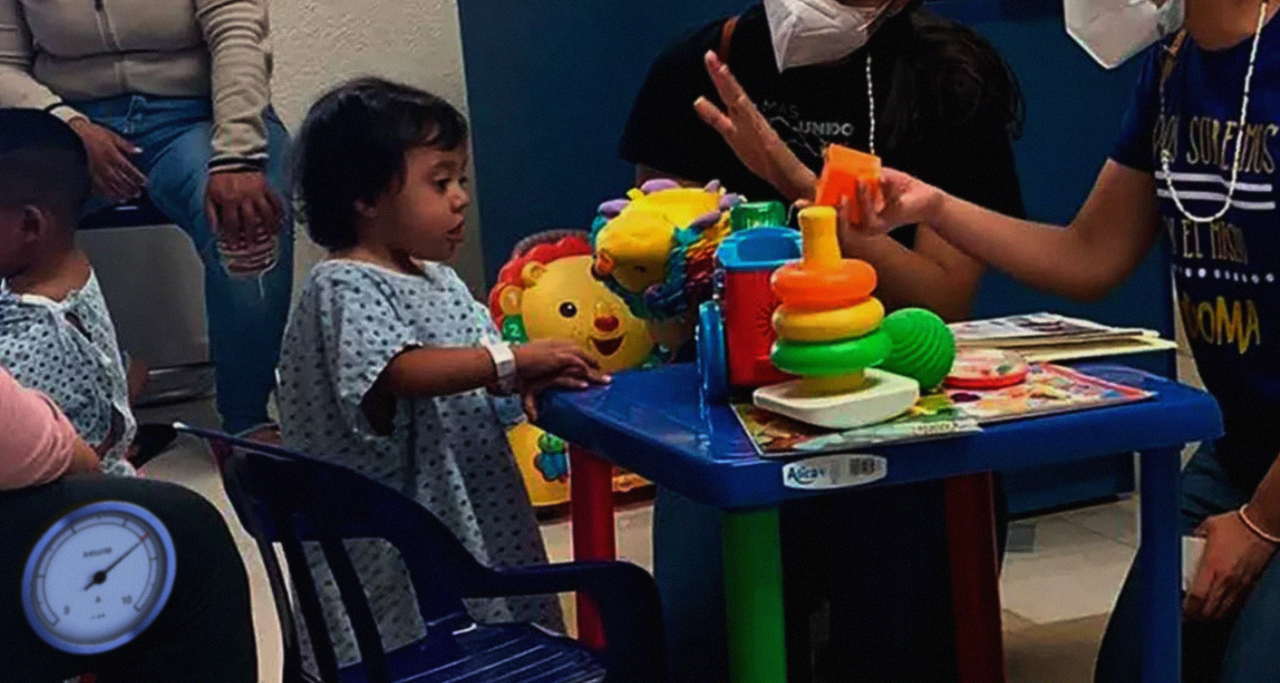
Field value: 7
